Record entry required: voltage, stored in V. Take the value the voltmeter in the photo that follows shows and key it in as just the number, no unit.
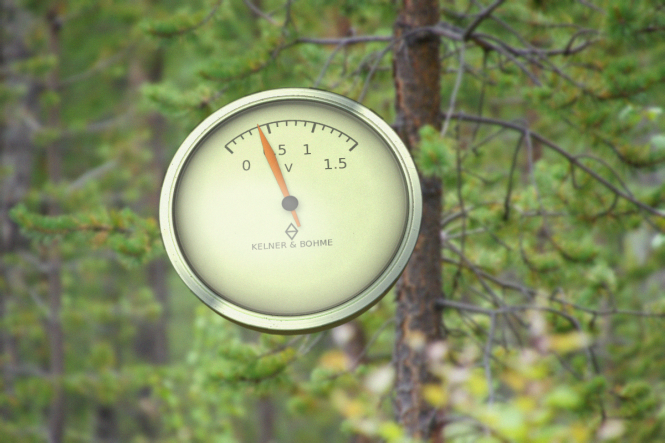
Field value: 0.4
